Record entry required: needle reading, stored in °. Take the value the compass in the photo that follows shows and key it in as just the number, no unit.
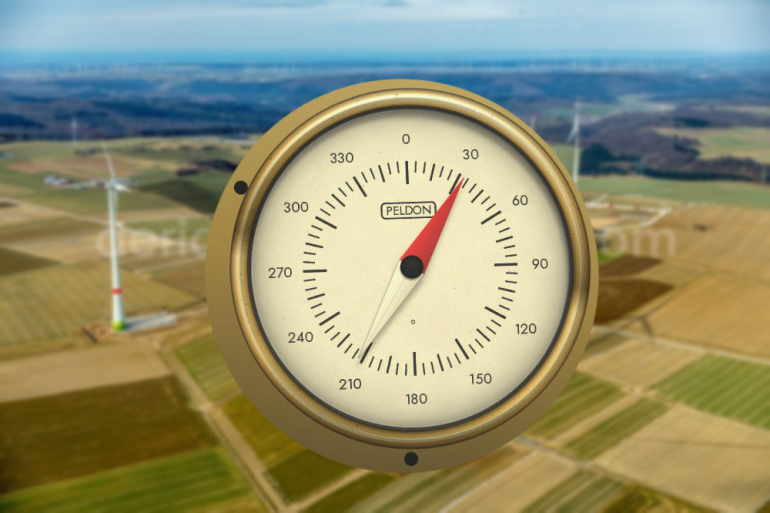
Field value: 32.5
